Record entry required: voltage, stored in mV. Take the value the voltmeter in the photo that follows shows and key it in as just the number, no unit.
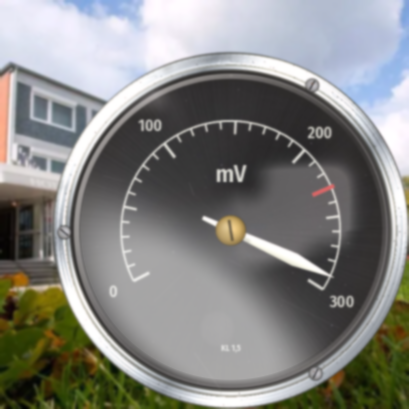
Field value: 290
